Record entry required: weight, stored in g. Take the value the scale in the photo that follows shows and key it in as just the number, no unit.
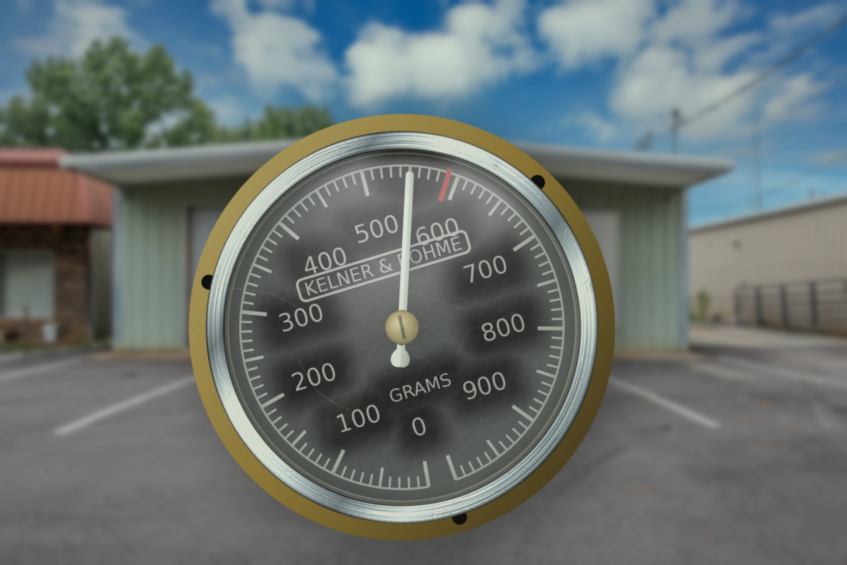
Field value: 550
